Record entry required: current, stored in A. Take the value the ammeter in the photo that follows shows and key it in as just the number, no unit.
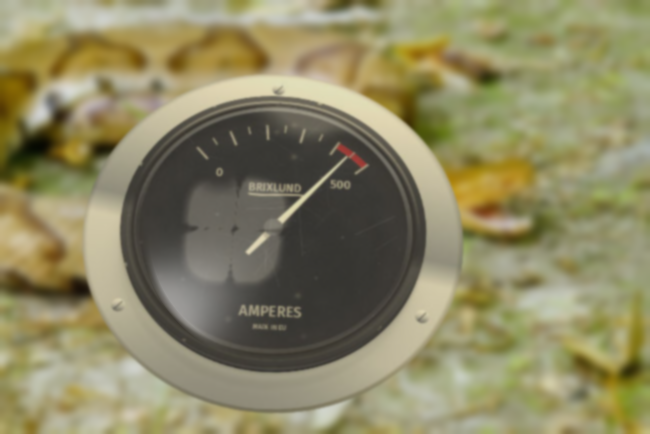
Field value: 450
